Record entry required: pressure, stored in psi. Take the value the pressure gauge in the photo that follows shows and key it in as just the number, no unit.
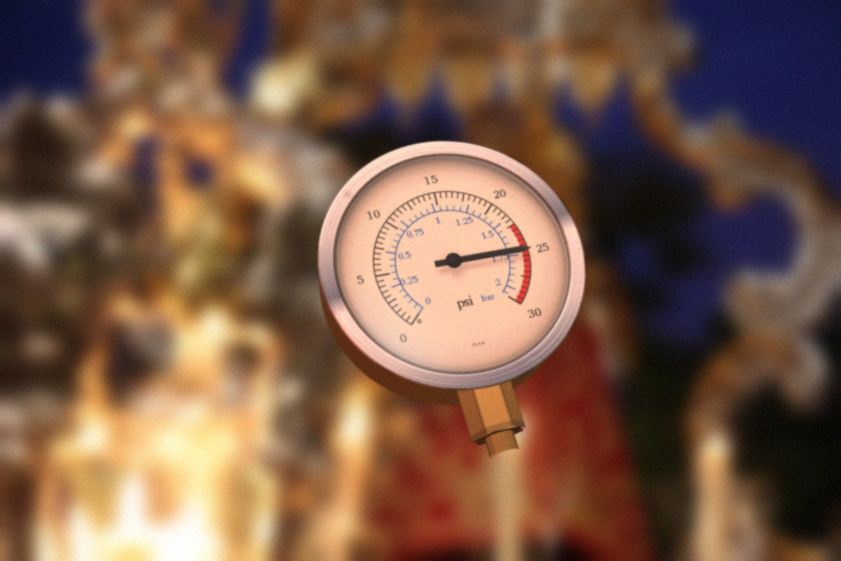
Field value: 25
